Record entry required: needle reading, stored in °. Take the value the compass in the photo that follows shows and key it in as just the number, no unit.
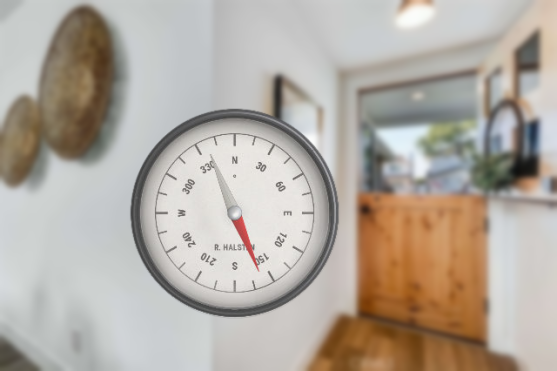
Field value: 157.5
